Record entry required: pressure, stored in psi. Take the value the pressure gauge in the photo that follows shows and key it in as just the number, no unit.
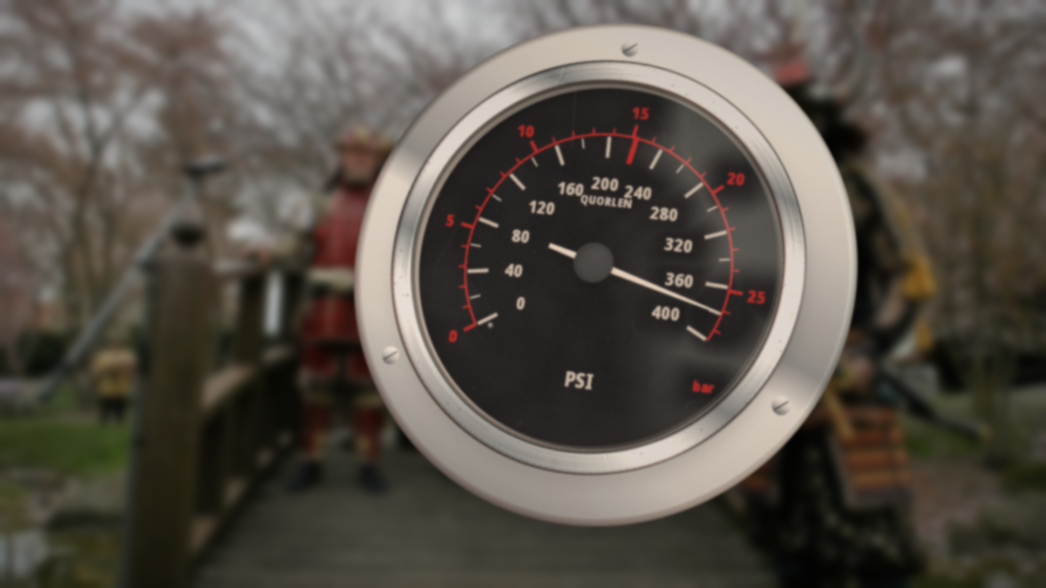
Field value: 380
